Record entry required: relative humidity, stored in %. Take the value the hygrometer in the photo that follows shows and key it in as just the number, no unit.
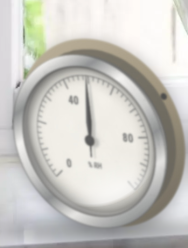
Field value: 50
